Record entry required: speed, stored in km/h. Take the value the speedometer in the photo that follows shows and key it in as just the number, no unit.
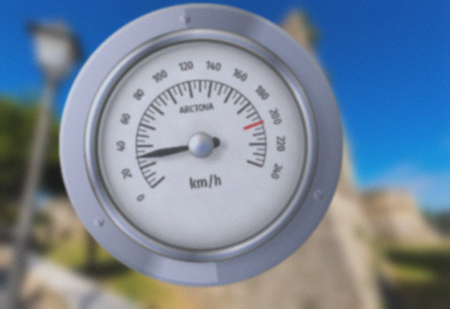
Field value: 30
